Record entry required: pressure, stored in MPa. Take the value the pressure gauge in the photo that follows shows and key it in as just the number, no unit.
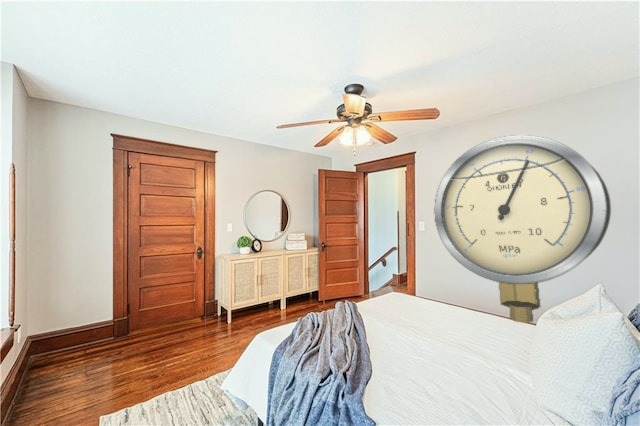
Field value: 6
